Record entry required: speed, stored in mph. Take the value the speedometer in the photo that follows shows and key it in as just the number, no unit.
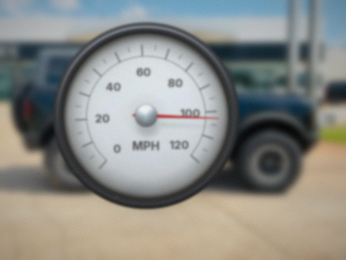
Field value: 102.5
